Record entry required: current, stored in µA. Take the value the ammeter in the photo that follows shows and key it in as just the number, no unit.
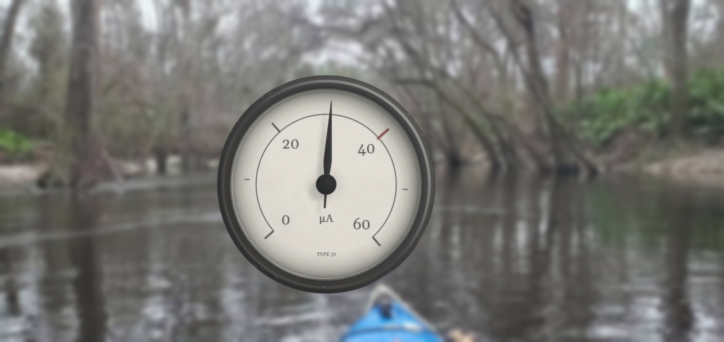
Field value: 30
